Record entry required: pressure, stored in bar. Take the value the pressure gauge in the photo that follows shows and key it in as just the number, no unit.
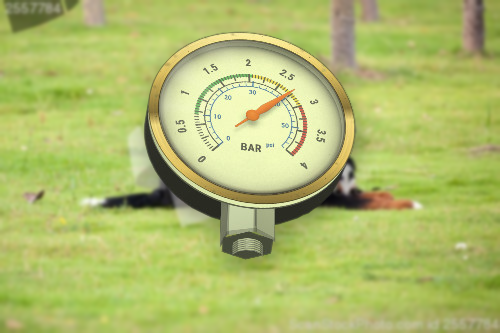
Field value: 2.75
